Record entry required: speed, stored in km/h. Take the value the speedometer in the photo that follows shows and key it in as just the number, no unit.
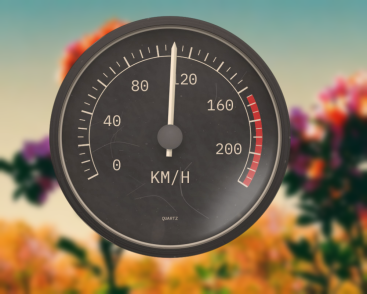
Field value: 110
